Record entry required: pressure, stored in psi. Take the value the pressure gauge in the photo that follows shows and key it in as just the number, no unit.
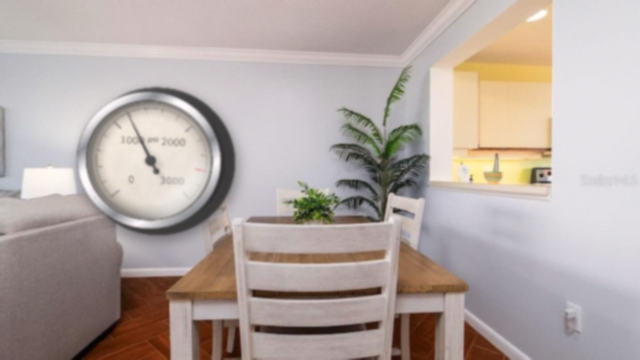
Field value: 1200
